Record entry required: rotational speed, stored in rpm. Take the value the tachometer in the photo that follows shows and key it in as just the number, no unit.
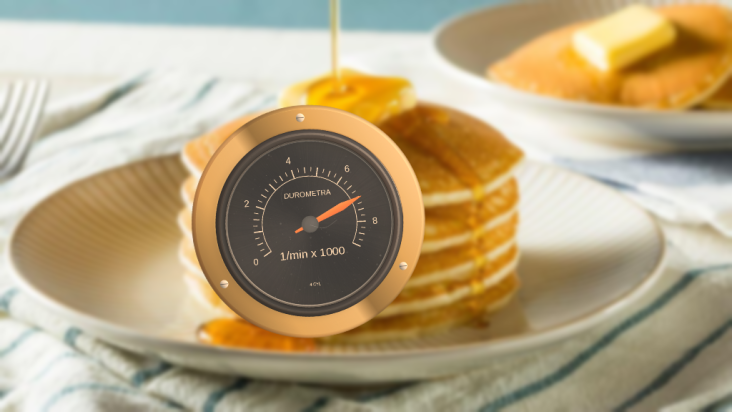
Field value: 7000
